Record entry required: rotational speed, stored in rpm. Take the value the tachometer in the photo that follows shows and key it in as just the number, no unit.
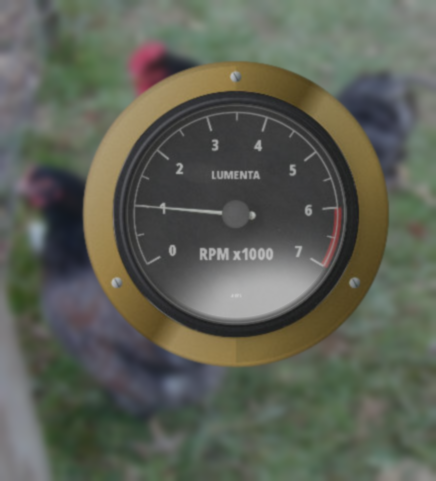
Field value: 1000
